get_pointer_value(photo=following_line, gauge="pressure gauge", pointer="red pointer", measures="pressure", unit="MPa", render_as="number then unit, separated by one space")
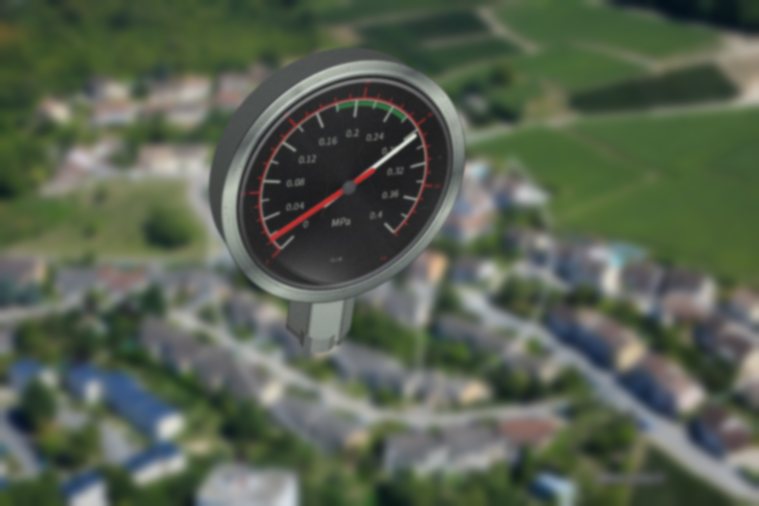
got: 0.02 MPa
